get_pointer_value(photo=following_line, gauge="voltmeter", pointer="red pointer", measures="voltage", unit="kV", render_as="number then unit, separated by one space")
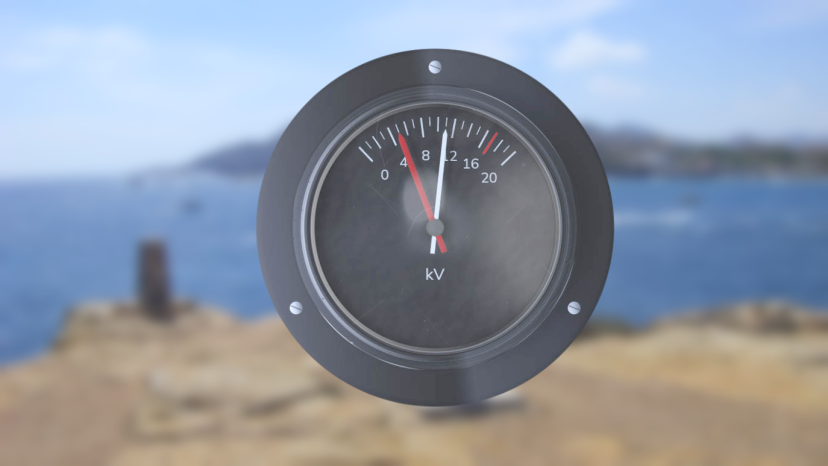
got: 5 kV
